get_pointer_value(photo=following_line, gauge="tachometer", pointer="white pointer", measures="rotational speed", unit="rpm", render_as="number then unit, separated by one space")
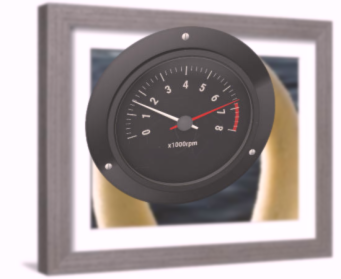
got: 1600 rpm
